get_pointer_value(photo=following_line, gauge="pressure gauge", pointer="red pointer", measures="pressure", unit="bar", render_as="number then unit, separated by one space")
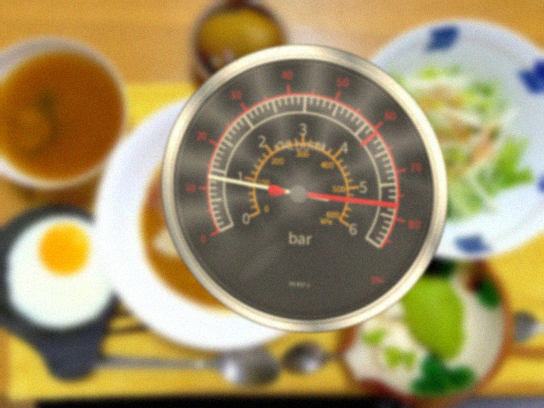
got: 5.3 bar
